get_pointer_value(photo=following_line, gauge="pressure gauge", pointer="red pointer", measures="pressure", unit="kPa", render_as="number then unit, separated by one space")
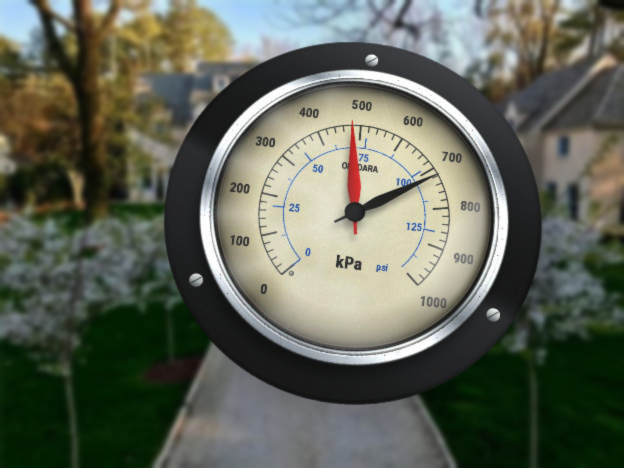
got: 480 kPa
